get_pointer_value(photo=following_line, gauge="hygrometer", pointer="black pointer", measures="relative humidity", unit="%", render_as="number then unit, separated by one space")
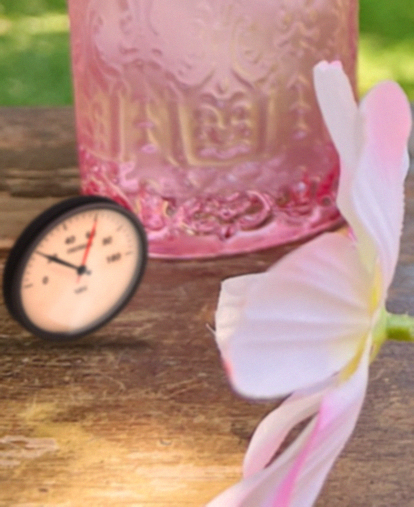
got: 20 %
